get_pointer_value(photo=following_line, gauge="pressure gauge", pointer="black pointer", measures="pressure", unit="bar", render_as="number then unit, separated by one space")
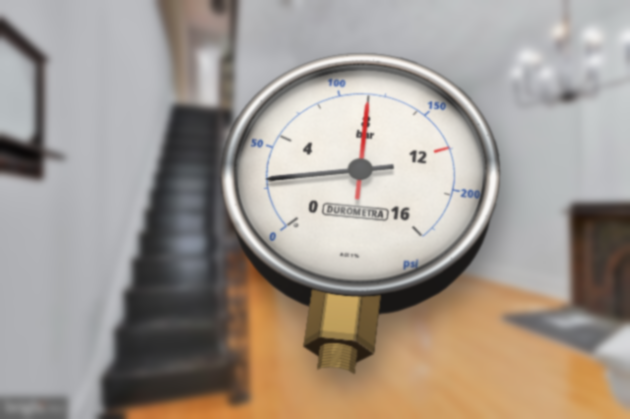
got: 2 bar
